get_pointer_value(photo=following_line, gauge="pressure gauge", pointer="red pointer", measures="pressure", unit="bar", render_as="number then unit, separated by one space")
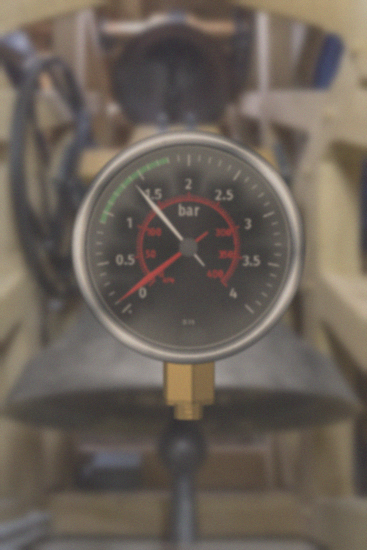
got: 0.1 bar
